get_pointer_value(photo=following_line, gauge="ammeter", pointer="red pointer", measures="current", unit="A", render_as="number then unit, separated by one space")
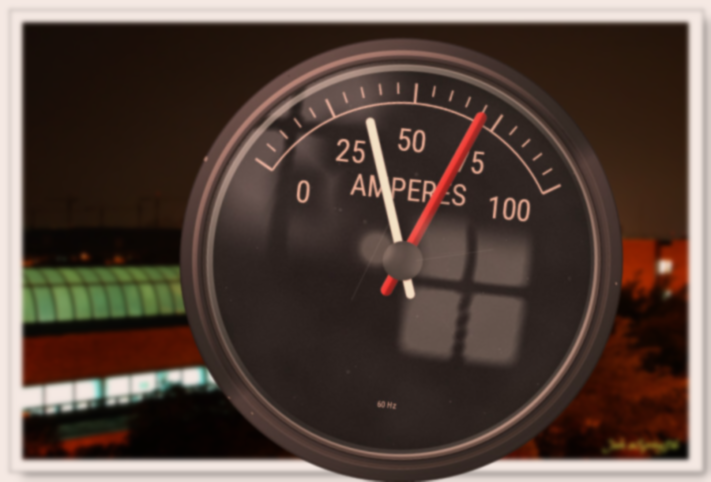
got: 70 A
